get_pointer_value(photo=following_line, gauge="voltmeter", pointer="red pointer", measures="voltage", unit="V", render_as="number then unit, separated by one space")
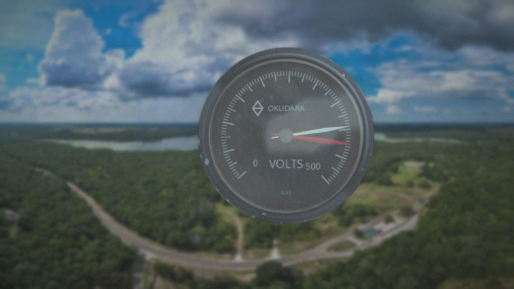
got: 425 V
